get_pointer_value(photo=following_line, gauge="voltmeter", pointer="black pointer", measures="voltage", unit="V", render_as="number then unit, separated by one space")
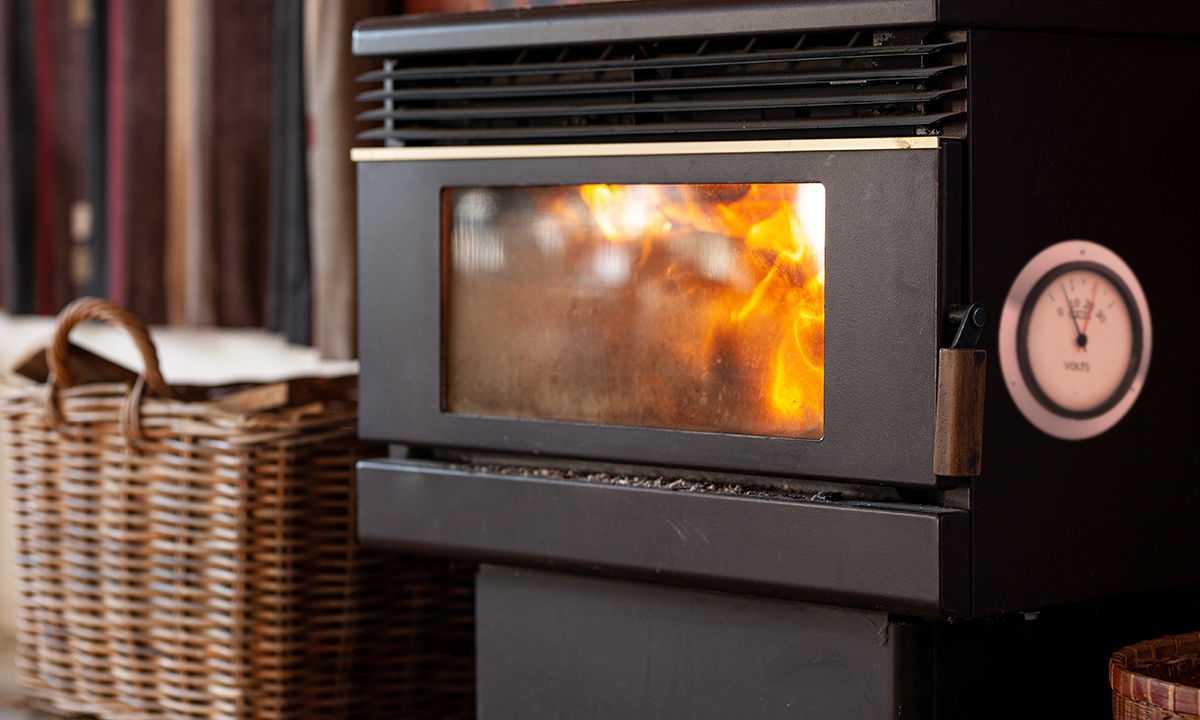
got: 5 V
